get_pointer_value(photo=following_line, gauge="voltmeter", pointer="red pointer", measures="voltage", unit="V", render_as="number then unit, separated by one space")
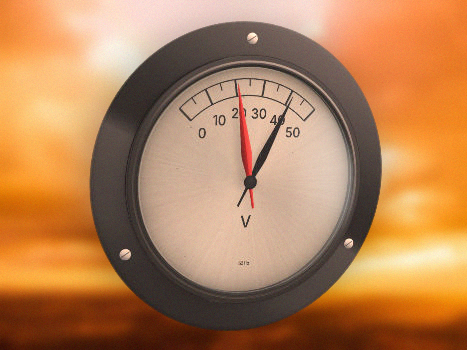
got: 20 V
